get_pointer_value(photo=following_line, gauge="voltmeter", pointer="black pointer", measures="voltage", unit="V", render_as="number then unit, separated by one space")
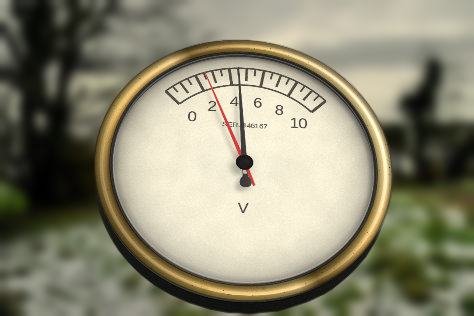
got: 4.5 V
